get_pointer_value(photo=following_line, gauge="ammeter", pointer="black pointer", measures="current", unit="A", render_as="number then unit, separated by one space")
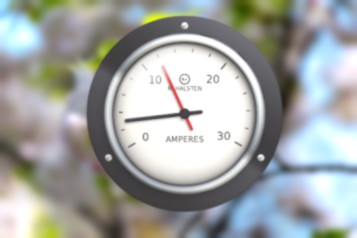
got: 3 A
